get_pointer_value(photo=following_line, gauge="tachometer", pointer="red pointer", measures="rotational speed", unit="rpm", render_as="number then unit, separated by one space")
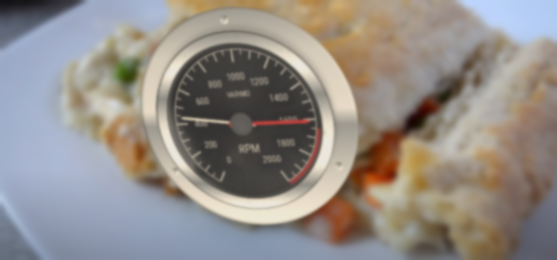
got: 1600 rpm
